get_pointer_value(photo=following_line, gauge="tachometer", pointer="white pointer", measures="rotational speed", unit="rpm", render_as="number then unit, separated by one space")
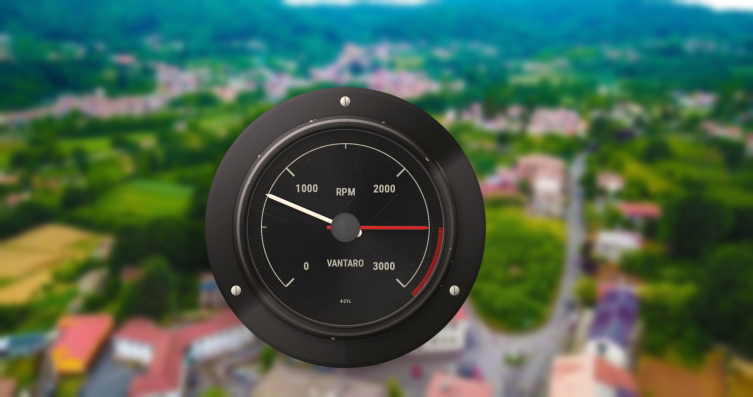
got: 750 rpm
